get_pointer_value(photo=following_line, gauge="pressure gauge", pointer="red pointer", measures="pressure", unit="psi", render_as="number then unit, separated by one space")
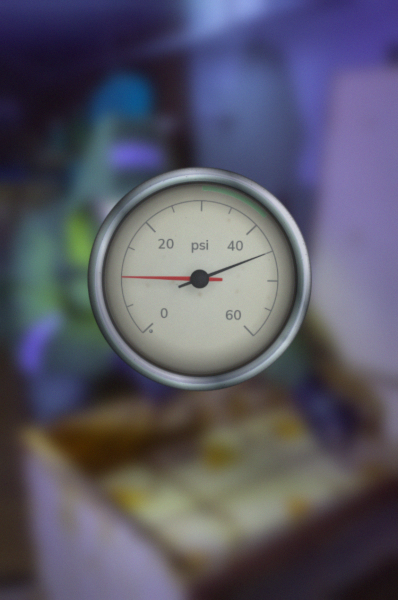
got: 10 psi
